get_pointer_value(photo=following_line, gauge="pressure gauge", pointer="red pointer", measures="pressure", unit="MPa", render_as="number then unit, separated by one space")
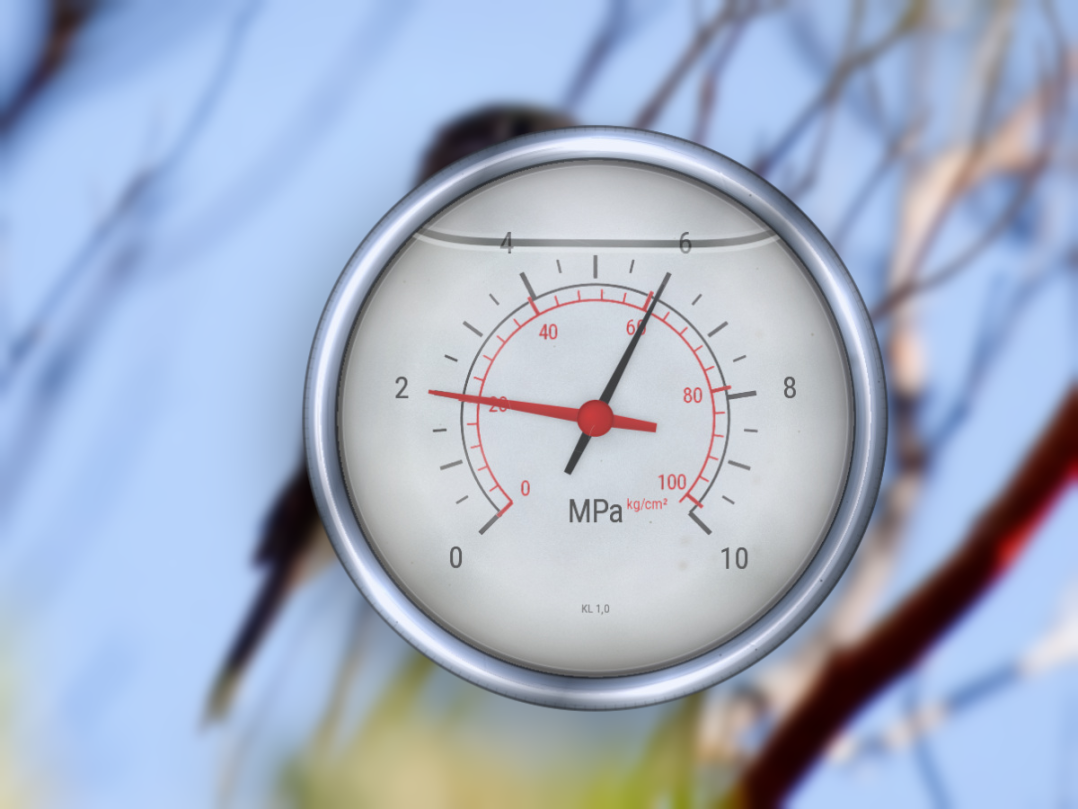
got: 2 MPa
